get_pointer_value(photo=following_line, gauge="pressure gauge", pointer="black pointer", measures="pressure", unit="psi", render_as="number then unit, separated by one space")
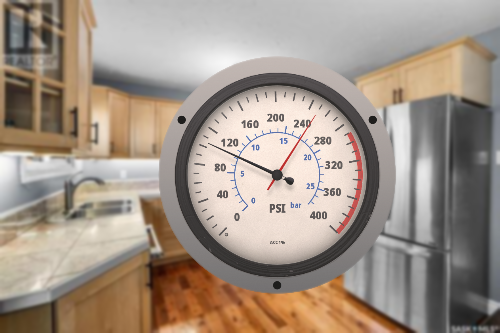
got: 105 psi
